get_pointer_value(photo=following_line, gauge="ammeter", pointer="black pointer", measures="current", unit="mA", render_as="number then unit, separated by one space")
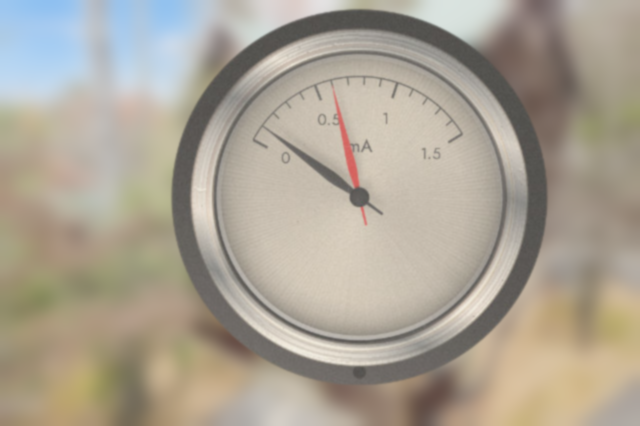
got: 0.1 mA
